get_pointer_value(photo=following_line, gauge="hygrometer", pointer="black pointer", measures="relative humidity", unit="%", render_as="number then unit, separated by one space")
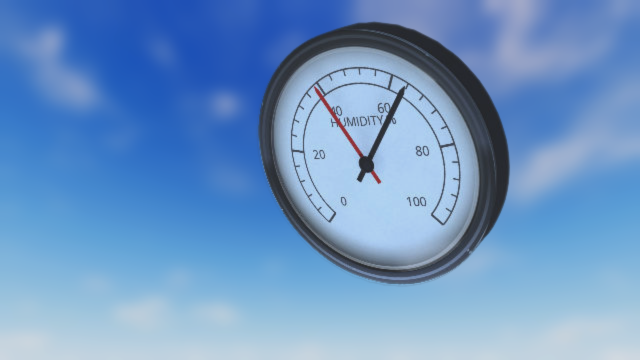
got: 64 %
